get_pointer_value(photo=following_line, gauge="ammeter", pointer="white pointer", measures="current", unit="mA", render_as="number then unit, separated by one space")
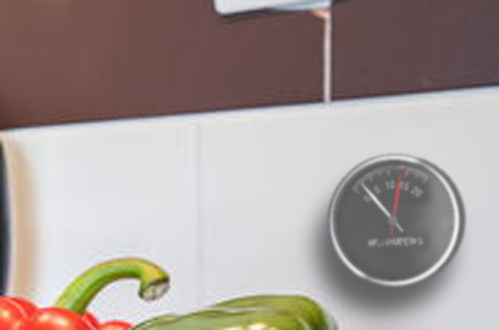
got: 2.5 mA
